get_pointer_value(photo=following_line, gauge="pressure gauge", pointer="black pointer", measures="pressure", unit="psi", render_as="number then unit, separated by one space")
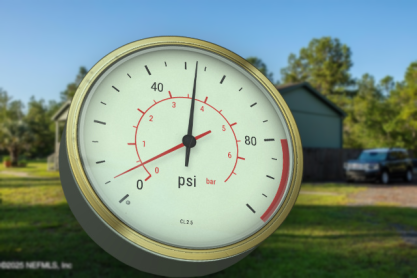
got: 52.5 psi
